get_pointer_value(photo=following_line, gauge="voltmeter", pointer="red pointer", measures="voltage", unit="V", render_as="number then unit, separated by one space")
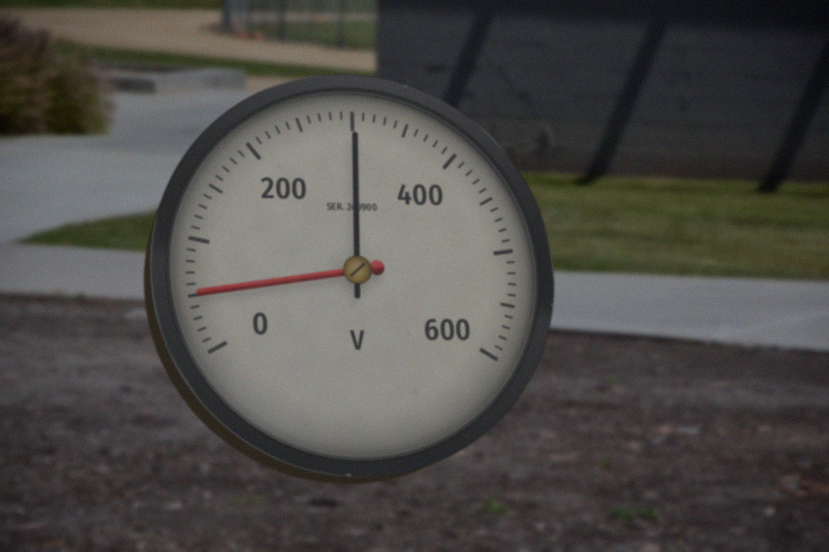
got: 50 V
